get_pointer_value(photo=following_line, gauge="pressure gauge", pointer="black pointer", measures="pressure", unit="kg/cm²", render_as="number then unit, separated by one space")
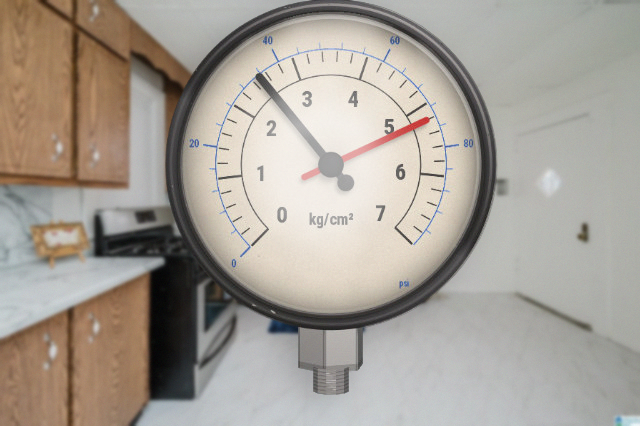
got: 2.5 kg/cm²
